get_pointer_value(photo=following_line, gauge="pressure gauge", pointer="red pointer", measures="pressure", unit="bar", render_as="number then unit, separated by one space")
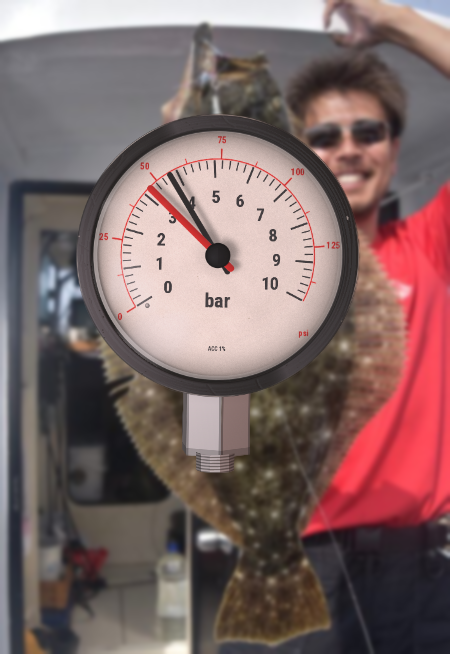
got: 3.2 bar
